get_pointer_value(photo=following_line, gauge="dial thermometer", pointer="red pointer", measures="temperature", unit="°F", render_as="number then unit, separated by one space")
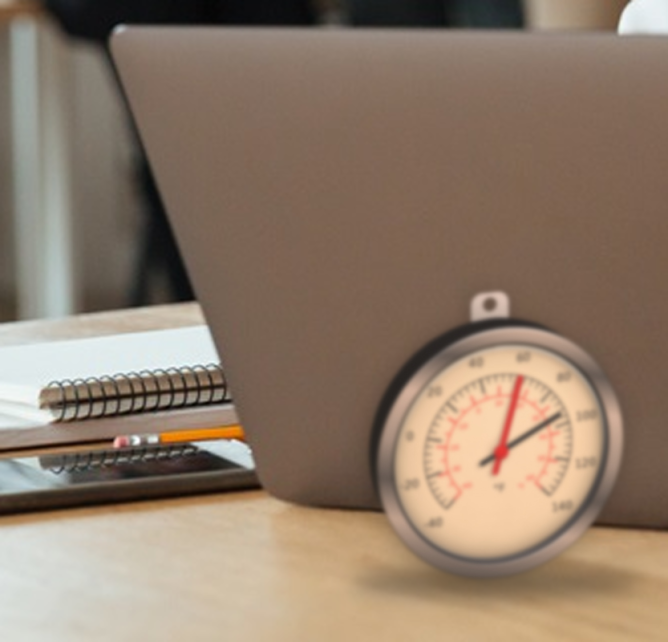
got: 60 °F
